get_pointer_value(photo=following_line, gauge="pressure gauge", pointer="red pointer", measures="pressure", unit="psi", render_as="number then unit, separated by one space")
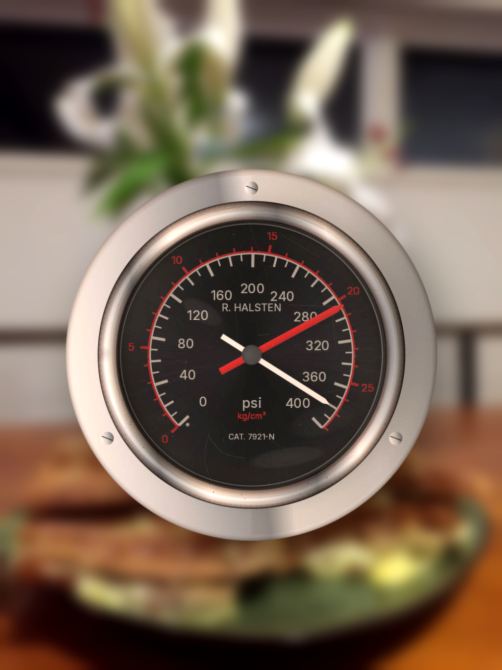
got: 290 psi
